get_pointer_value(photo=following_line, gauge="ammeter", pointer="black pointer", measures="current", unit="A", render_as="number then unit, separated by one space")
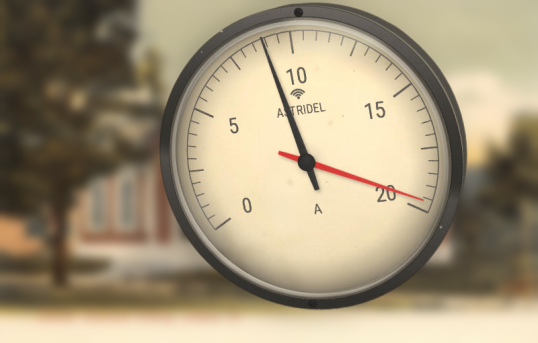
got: 9 A
